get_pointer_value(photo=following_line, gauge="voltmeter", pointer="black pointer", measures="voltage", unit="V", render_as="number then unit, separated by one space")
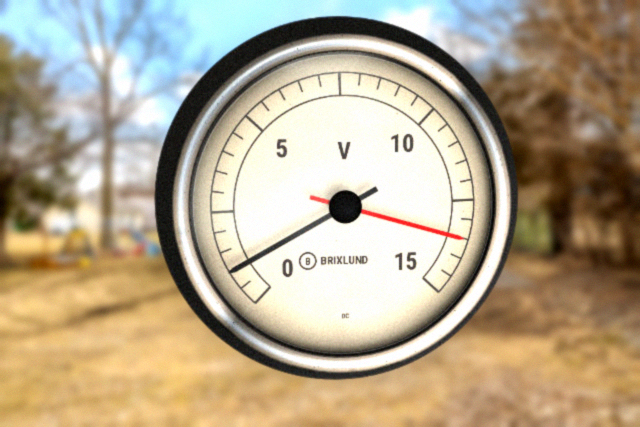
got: 1 V
